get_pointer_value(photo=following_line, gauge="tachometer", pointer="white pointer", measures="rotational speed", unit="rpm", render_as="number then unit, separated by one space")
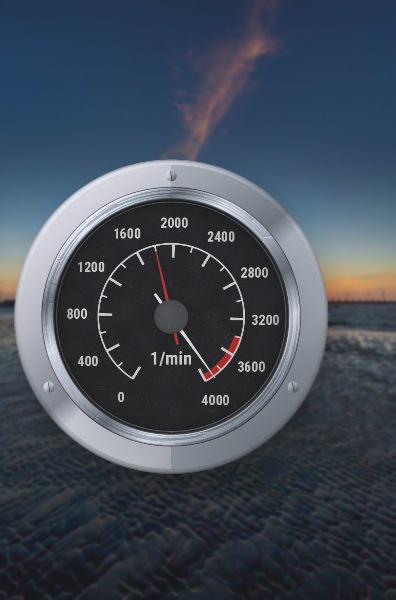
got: 3900 rpm
